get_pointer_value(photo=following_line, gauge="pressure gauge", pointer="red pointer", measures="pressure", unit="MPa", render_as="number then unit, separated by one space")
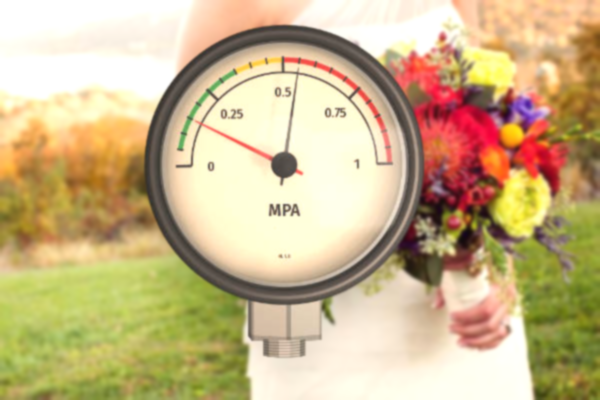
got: 0.15 MPa
